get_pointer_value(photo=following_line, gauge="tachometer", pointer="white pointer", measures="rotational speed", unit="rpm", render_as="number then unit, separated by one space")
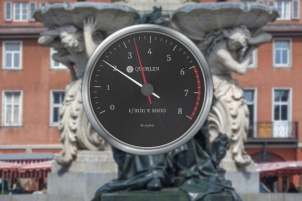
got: 2000 rpm
